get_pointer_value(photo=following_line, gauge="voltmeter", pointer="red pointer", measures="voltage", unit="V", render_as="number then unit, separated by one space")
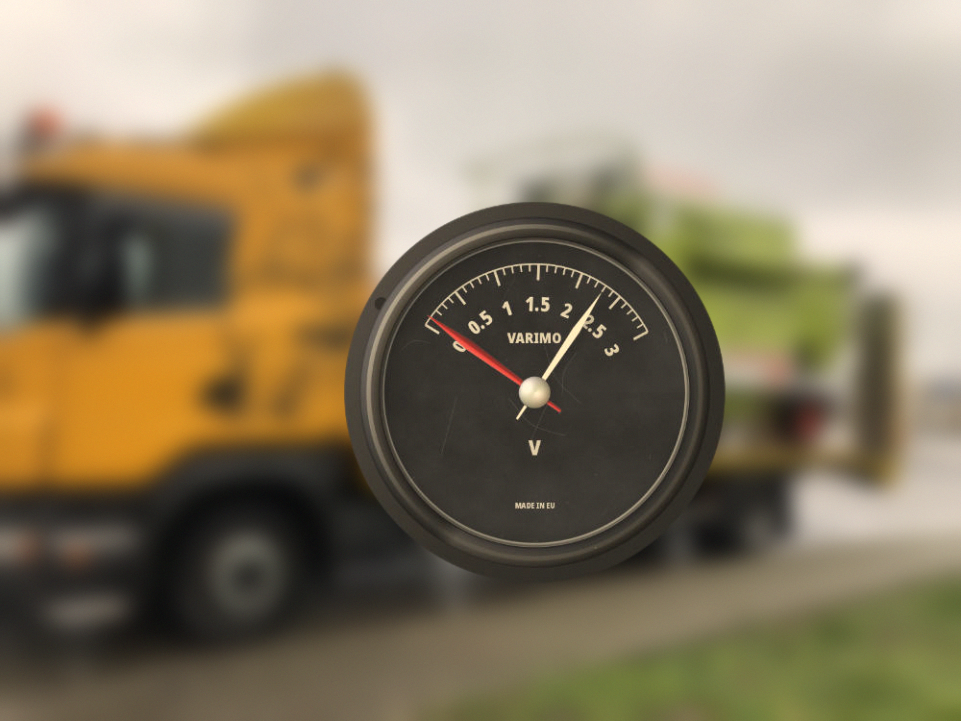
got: 0.1 V
